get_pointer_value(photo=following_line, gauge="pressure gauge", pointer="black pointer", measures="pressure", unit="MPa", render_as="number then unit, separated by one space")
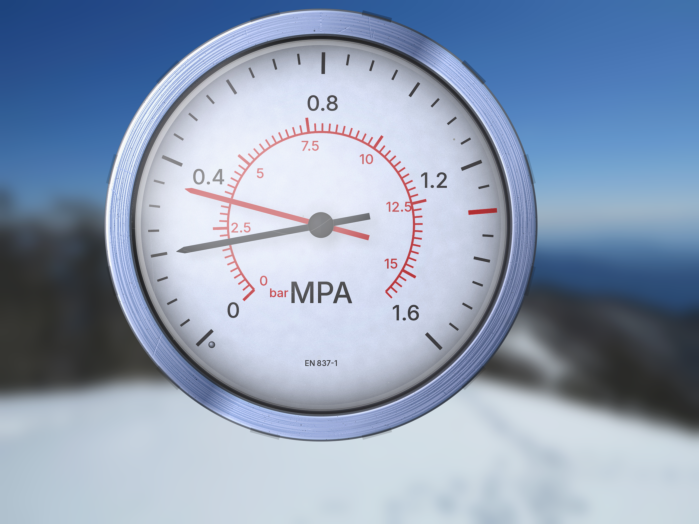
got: 0.2 MPa
